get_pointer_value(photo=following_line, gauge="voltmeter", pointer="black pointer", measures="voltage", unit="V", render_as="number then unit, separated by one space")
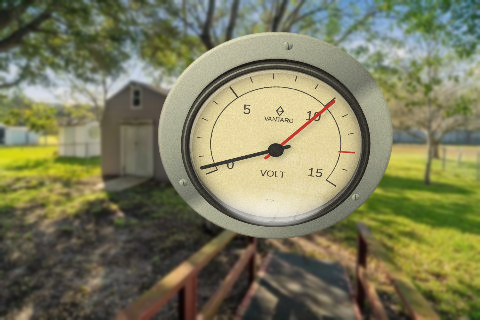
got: 0.5 V
